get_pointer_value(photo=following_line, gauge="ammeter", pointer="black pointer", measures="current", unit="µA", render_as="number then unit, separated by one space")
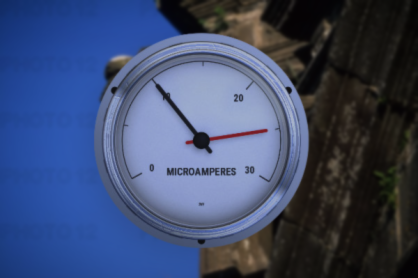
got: 10 µA
